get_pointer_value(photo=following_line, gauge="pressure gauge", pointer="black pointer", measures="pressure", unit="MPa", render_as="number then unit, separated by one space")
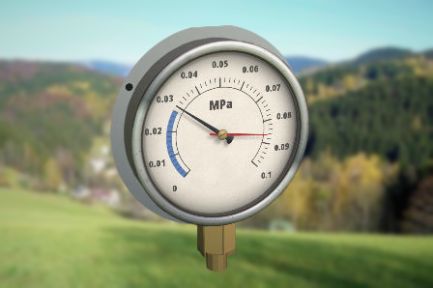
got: 0.03 MPa
